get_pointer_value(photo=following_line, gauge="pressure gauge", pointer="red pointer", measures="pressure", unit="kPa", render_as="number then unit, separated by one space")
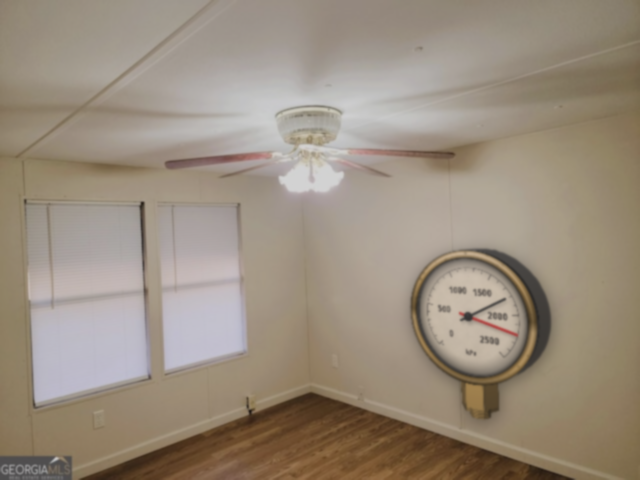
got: 2200 kPa
